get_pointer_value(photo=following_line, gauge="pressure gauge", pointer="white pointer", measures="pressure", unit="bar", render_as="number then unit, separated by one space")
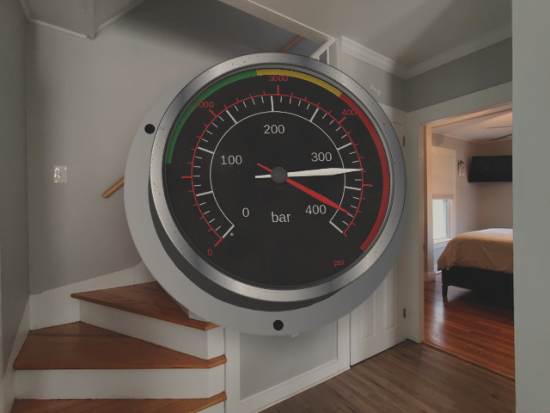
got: 330 bar
